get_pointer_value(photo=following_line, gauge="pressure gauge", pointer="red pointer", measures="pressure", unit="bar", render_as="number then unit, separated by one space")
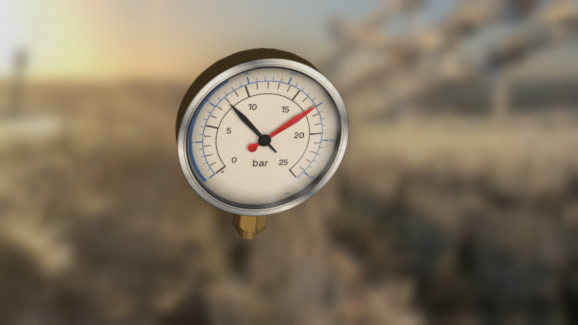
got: 17 bar
